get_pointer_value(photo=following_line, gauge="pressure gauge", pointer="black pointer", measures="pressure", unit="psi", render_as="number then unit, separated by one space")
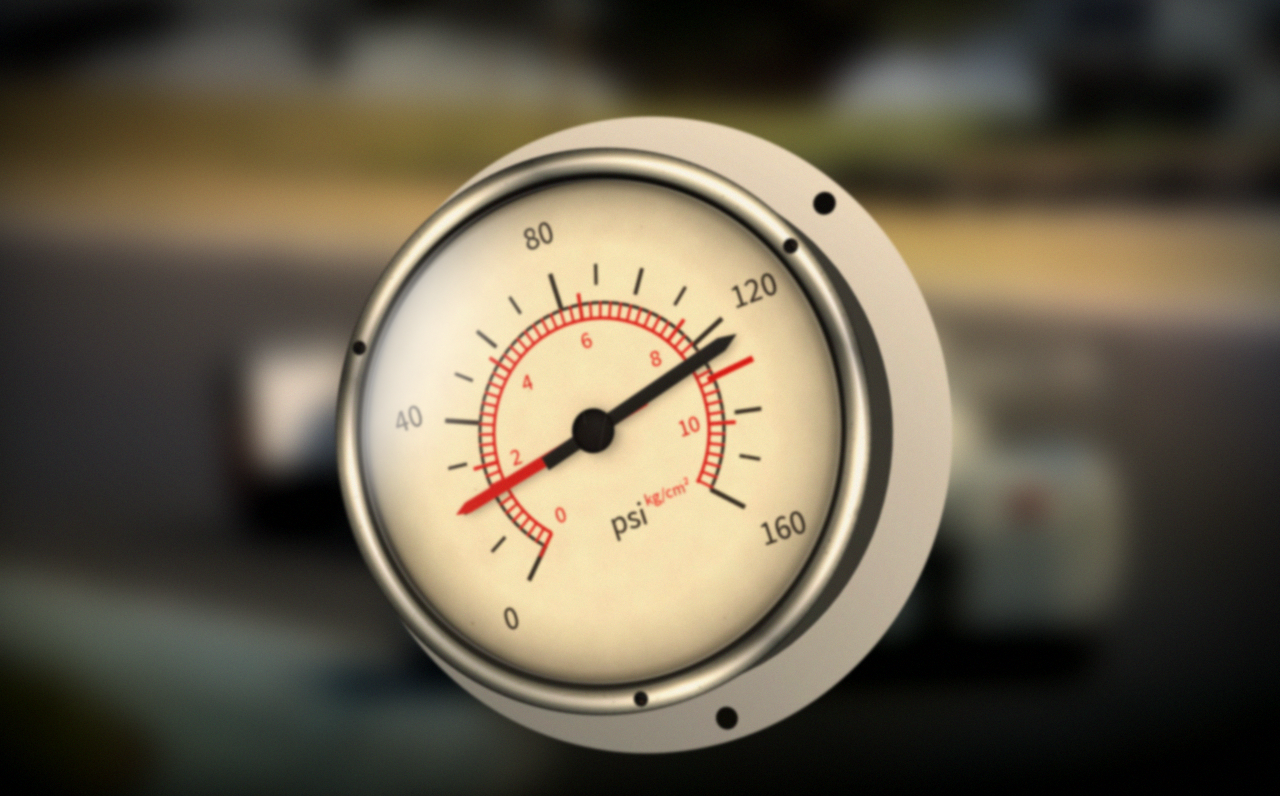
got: 125 psi
